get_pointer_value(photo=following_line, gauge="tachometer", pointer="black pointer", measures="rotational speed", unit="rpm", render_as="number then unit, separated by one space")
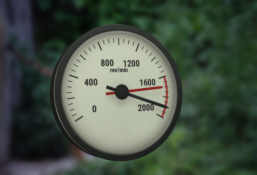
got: 1900 rpm
